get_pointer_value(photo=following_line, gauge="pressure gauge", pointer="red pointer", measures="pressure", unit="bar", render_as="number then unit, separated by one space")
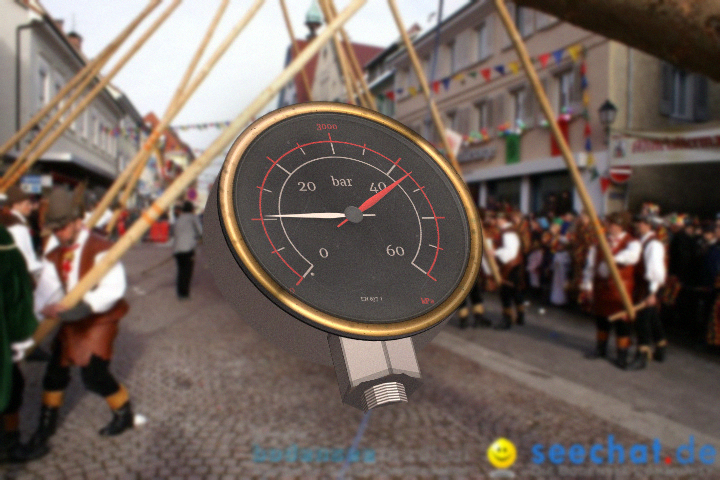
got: 42.5 bar
